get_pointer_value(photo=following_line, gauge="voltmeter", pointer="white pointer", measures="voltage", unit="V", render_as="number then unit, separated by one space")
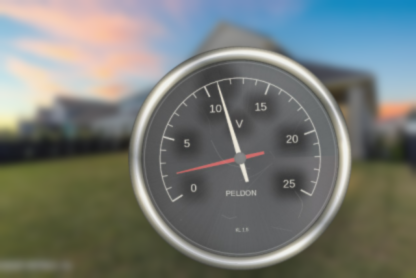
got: 11 V
